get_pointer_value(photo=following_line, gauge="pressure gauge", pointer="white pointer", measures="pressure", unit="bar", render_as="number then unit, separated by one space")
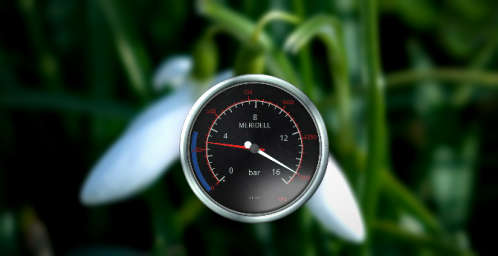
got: 15 bar
